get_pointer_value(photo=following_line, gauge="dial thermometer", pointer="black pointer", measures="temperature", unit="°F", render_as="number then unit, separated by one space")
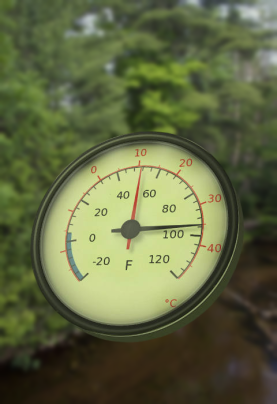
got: 96 °F
